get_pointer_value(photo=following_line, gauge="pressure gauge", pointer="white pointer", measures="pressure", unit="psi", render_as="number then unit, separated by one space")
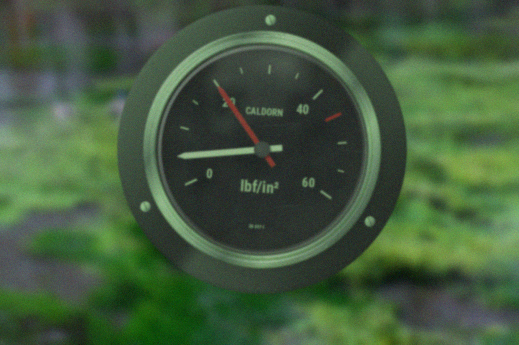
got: 5 psi
